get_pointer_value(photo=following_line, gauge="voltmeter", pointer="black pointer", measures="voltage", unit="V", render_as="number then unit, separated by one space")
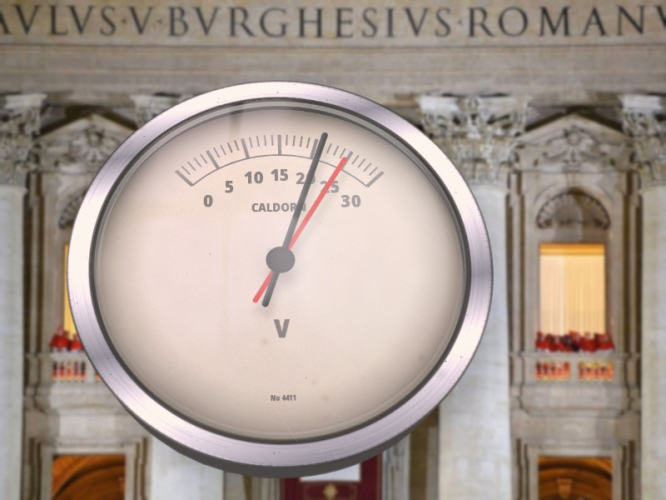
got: 21 V
